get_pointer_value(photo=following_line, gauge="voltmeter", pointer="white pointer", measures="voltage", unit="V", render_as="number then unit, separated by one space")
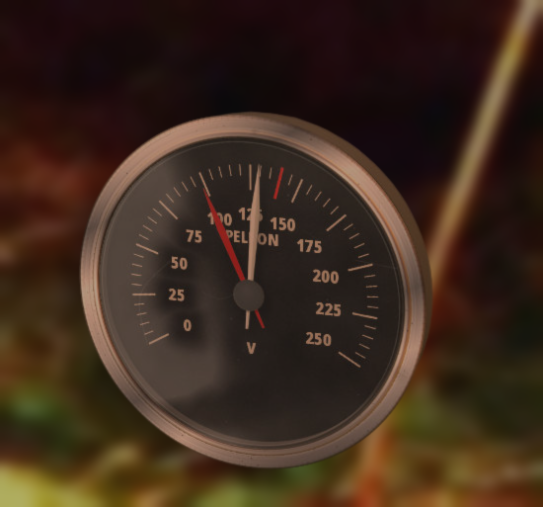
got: 130 V
